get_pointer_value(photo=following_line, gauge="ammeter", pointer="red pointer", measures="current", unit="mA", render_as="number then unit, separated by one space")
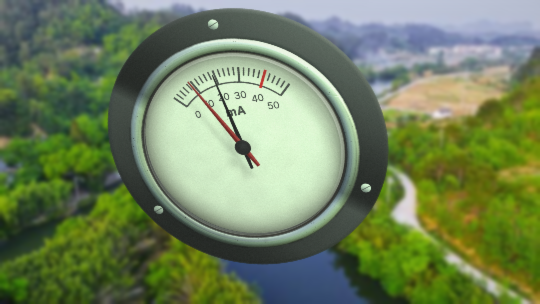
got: 10 mA
